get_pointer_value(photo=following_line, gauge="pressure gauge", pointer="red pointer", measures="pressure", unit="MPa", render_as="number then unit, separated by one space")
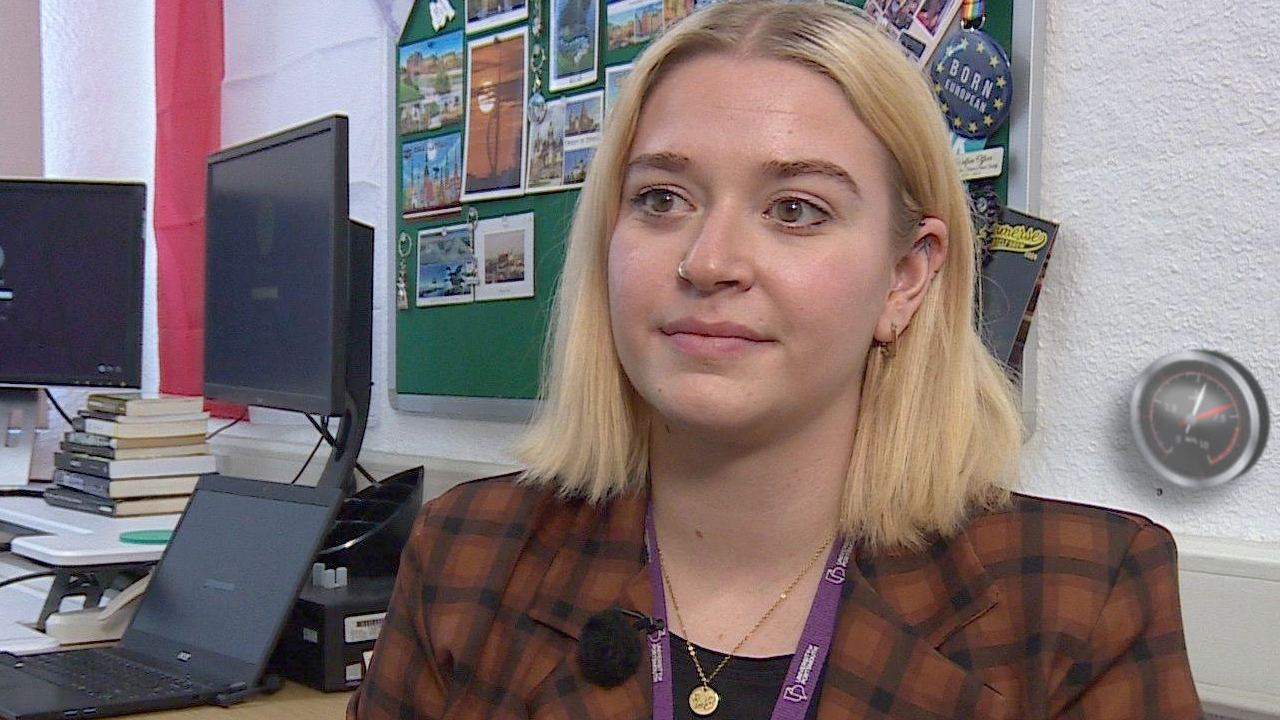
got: 7 MPa
